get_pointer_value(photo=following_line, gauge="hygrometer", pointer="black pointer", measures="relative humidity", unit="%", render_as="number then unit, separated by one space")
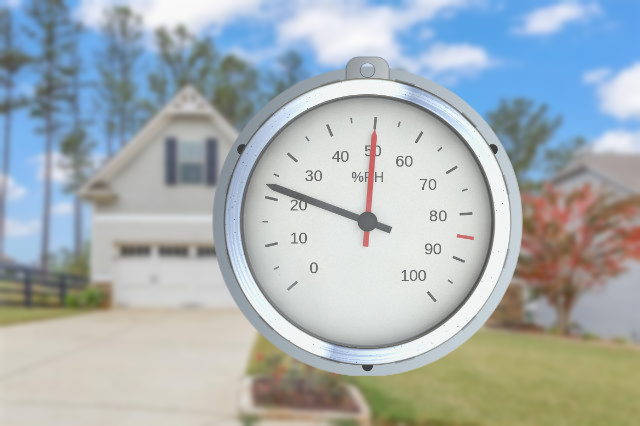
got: 22.5 %
